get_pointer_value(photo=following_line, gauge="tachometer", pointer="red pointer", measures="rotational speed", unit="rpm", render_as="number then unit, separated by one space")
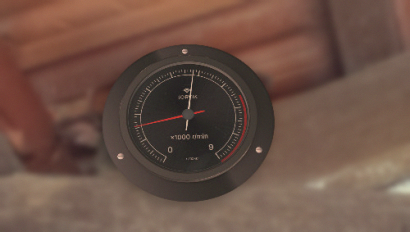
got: 1500 rpm
